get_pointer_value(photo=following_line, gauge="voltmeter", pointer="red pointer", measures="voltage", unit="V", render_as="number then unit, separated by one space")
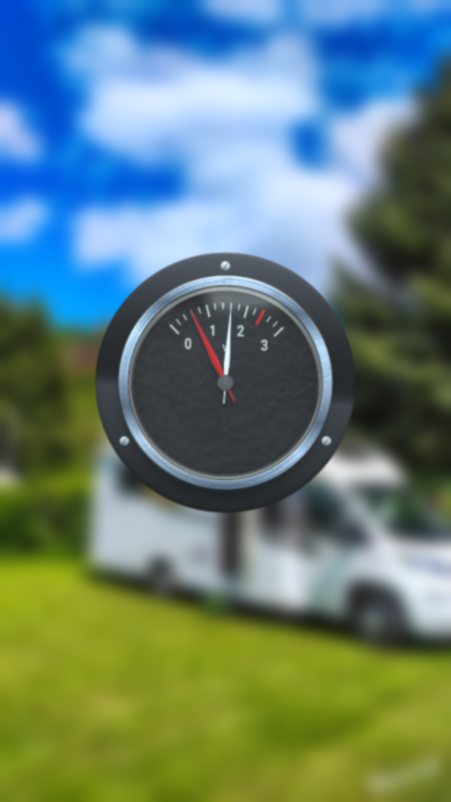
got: 0.6 V
